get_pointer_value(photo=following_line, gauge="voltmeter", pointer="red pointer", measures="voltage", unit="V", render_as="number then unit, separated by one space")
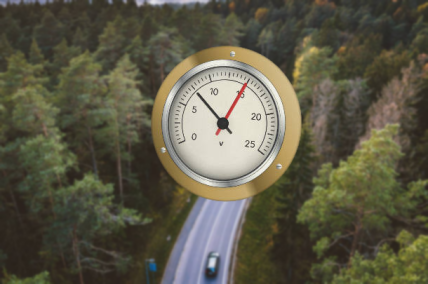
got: 15 V
